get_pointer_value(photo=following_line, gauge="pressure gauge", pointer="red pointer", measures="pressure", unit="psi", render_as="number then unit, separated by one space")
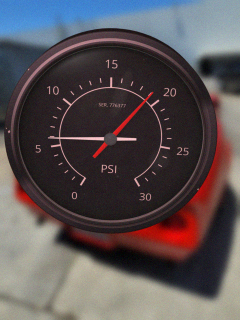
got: 19 psi
